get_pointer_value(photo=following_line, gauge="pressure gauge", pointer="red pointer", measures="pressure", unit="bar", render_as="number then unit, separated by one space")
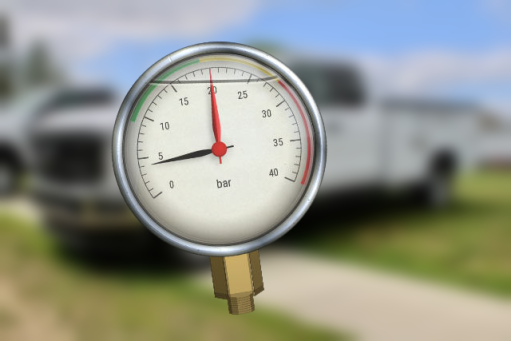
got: 20 bar
